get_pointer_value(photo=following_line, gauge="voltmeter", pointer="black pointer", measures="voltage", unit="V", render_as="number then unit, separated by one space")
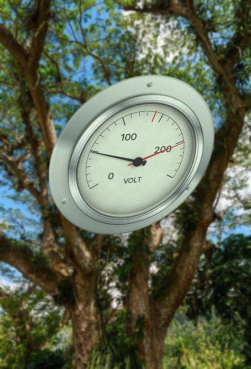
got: 50 V
